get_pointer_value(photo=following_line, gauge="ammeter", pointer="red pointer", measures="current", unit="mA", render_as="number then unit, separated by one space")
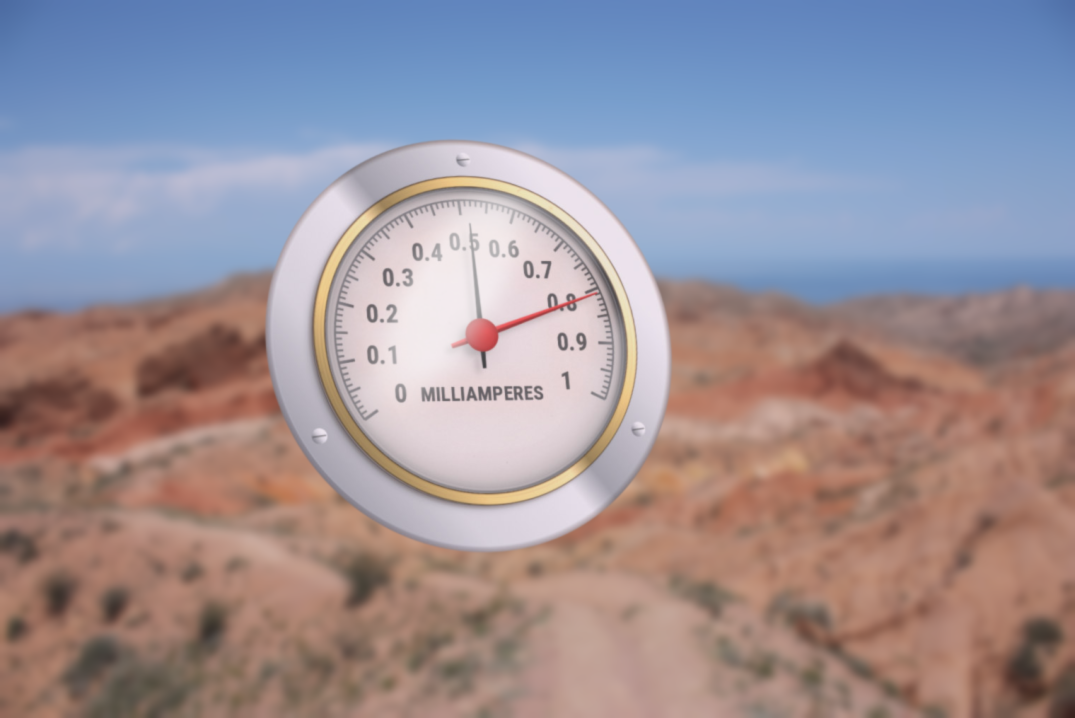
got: 0.81 mA
